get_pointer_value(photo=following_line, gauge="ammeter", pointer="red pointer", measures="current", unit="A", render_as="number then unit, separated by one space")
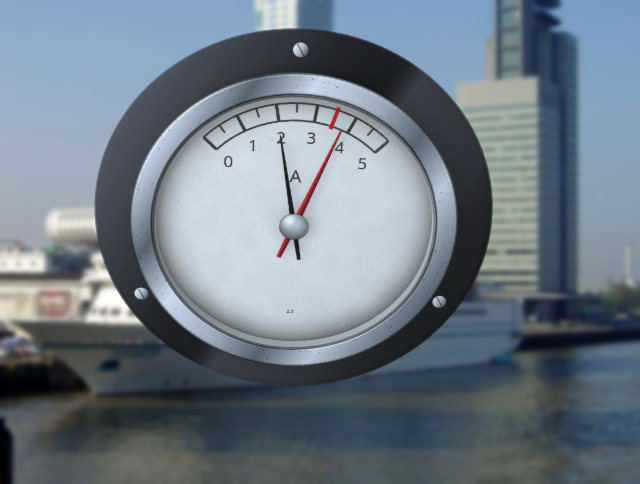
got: 3.75 A
